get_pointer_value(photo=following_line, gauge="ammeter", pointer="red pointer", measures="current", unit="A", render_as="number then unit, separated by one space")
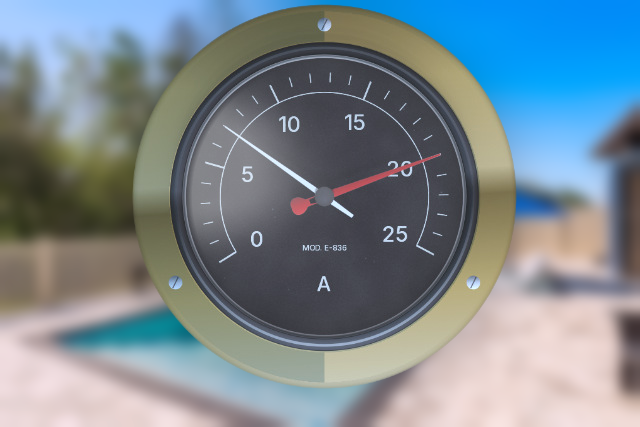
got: 20 A
